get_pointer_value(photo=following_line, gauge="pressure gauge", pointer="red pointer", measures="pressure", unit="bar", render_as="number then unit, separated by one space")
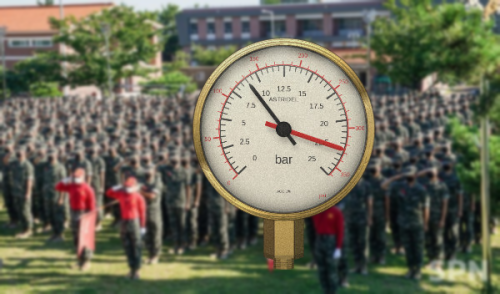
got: 22.5 bar
